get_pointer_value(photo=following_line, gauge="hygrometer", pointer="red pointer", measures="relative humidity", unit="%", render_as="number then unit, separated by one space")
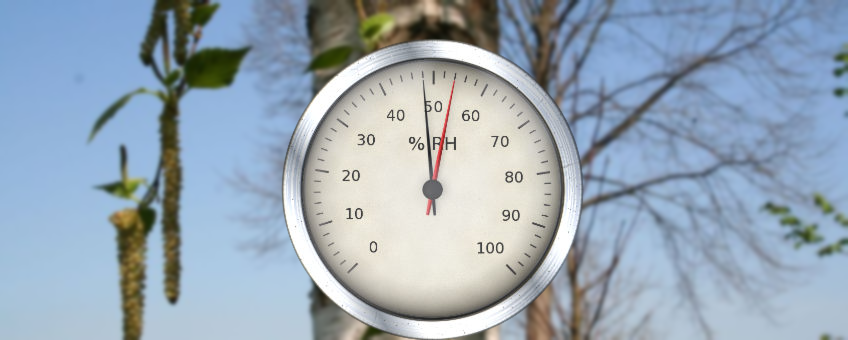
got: 54 %
